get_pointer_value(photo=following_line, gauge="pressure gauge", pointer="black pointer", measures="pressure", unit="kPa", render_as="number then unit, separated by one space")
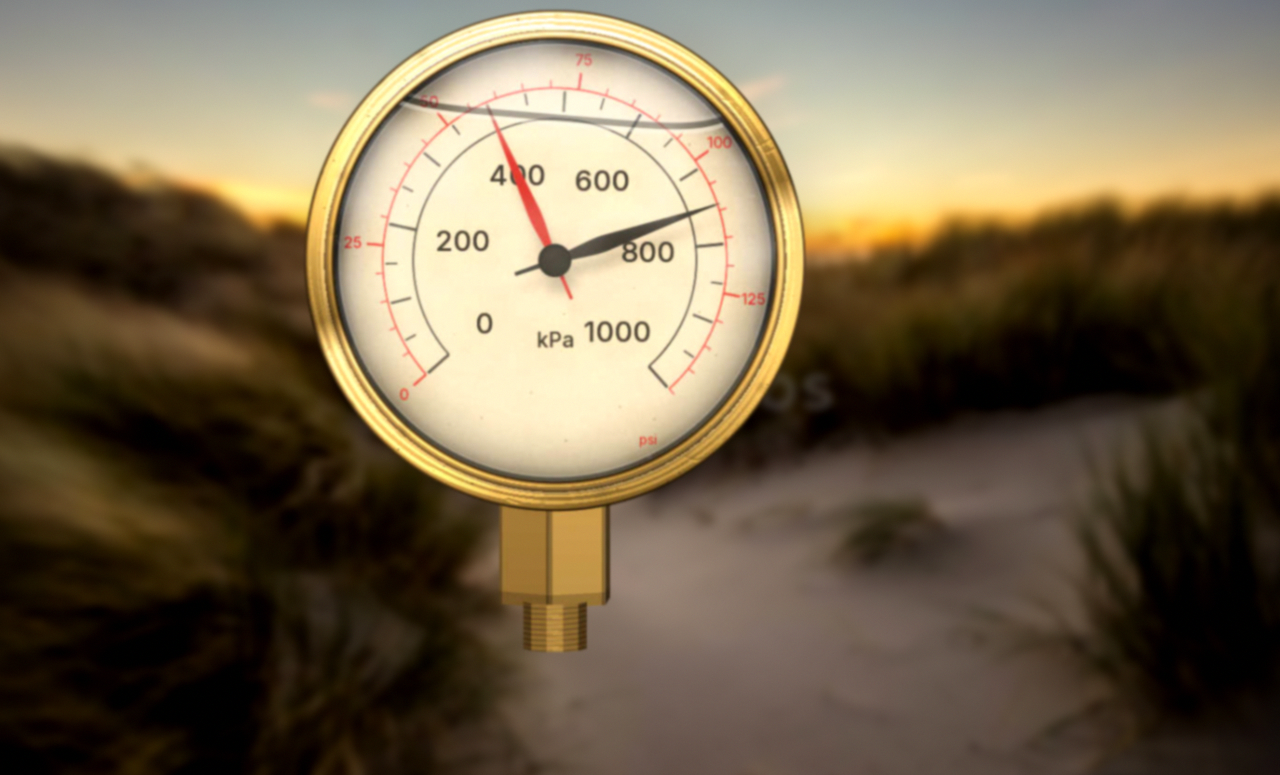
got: 750 kPa
